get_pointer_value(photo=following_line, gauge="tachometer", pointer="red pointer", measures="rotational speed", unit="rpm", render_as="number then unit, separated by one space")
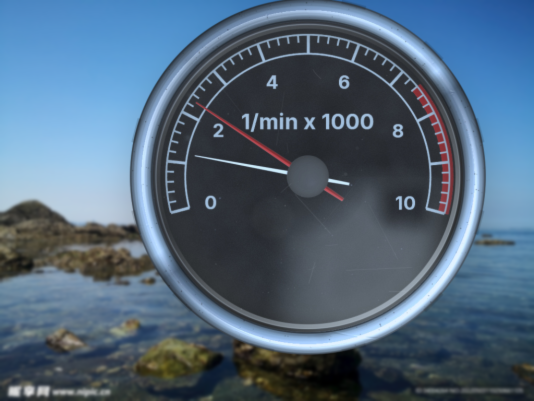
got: 2300 rpm
